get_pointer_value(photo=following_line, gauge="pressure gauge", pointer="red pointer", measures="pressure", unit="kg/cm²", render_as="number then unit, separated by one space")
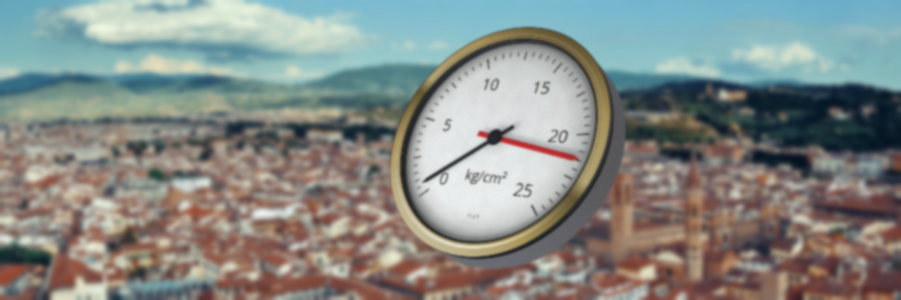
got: 21.5 kg/cm²
